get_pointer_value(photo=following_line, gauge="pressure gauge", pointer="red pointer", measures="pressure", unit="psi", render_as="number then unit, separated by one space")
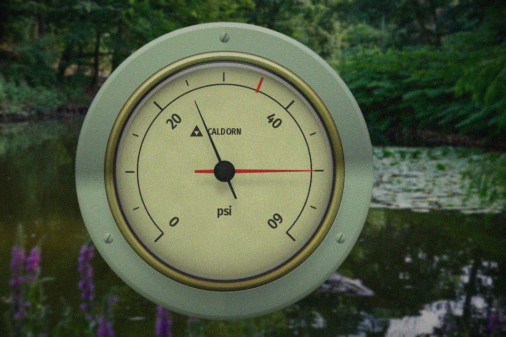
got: 50 psi
